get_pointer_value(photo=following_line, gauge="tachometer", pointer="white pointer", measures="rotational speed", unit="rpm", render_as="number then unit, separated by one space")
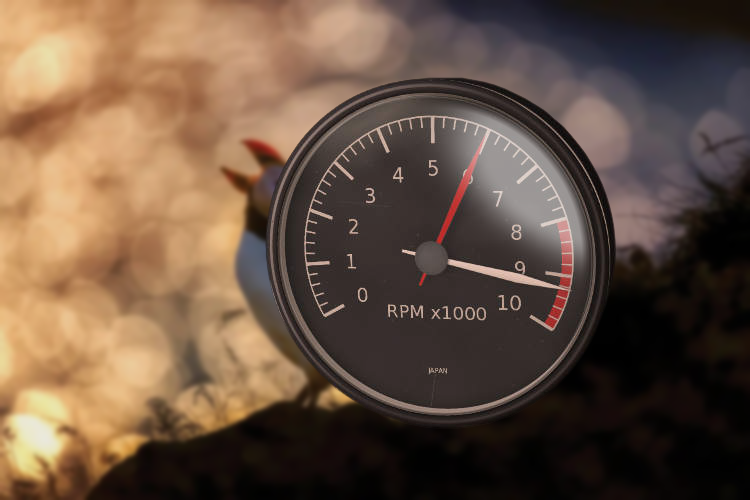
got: 9200 rpm
